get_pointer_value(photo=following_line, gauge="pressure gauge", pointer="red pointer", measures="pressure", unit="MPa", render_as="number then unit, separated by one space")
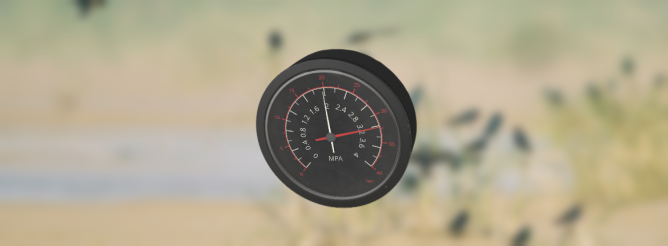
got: 3.2 MPa
